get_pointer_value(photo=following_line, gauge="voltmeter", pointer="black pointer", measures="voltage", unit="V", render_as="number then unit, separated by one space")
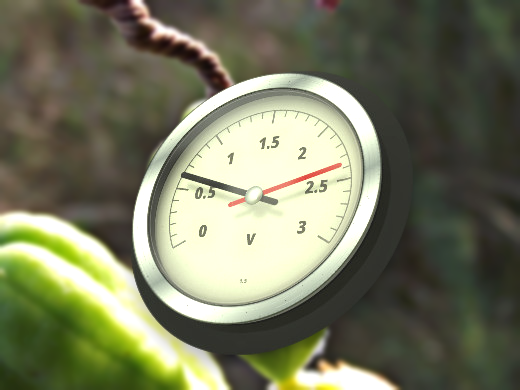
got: 0.6 V
